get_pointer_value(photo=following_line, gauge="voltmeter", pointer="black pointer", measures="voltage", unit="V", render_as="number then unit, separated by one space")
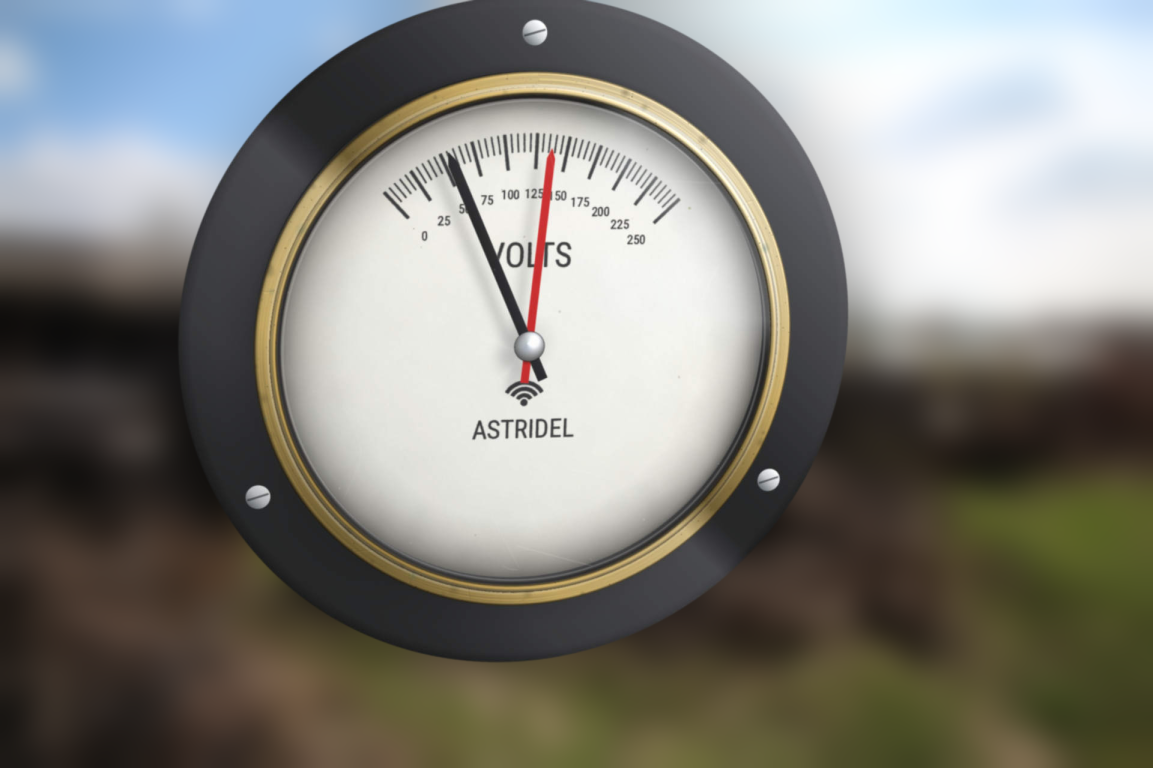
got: 55 V
